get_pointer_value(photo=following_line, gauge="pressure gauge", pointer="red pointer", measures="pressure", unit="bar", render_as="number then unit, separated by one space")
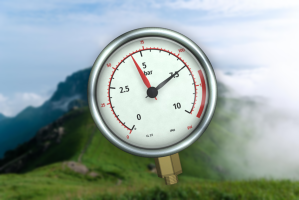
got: 4.5 bar
